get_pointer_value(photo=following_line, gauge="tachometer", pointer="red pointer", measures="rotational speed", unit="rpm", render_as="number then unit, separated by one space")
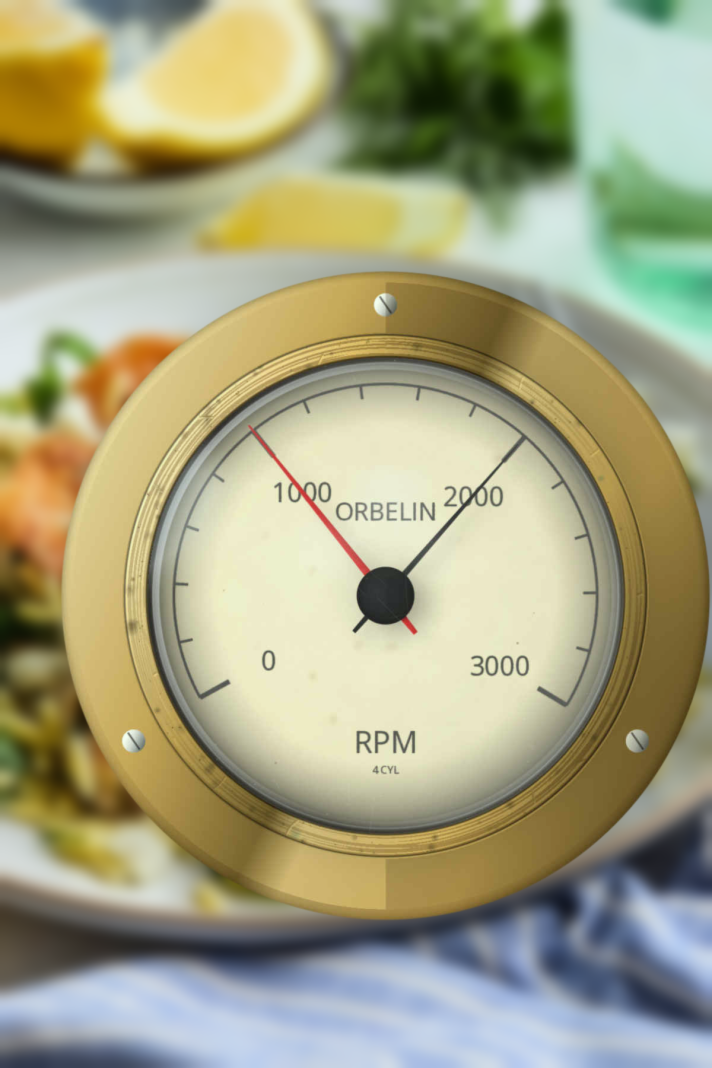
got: 1000 rpm
